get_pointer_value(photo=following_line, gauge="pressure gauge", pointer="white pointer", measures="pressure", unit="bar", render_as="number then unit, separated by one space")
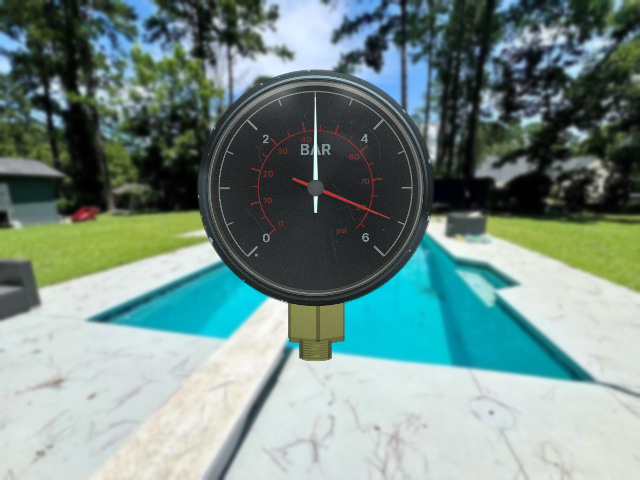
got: 3 bar
